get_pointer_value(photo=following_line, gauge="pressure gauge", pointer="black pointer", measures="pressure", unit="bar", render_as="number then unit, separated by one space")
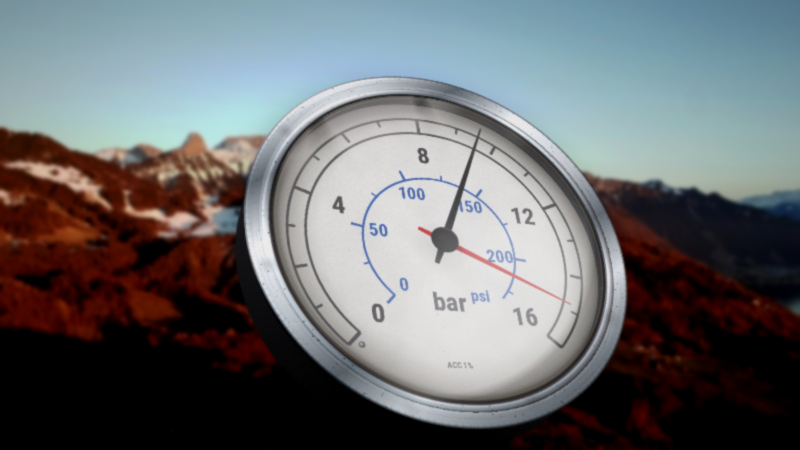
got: 9.5 bar
